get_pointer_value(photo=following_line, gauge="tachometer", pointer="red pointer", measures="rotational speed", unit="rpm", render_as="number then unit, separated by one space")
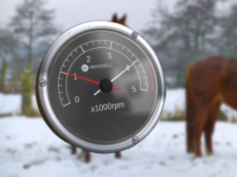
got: 1000 rpm
